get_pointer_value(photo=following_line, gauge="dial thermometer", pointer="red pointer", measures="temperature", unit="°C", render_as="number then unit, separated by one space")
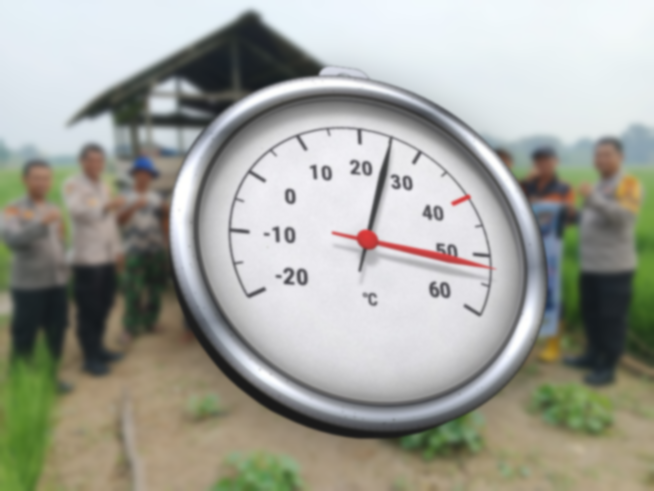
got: 52.5 °C
